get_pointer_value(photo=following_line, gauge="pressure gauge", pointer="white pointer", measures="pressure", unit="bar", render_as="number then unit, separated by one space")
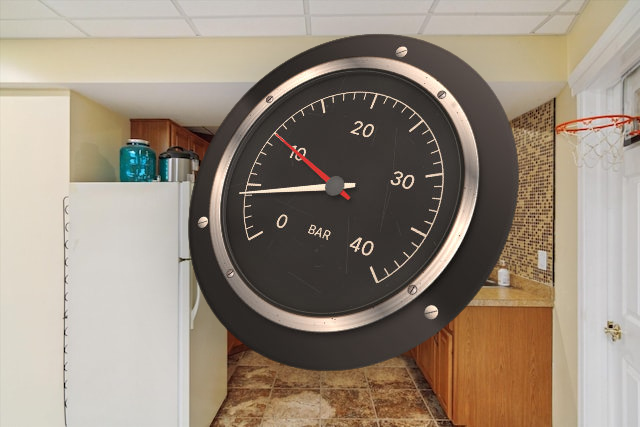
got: 4 bar
